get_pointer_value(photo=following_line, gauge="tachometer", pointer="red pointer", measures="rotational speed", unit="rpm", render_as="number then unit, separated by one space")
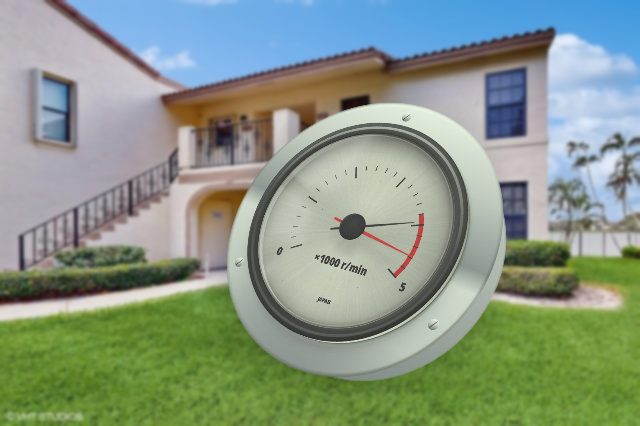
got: 4600 rpm
